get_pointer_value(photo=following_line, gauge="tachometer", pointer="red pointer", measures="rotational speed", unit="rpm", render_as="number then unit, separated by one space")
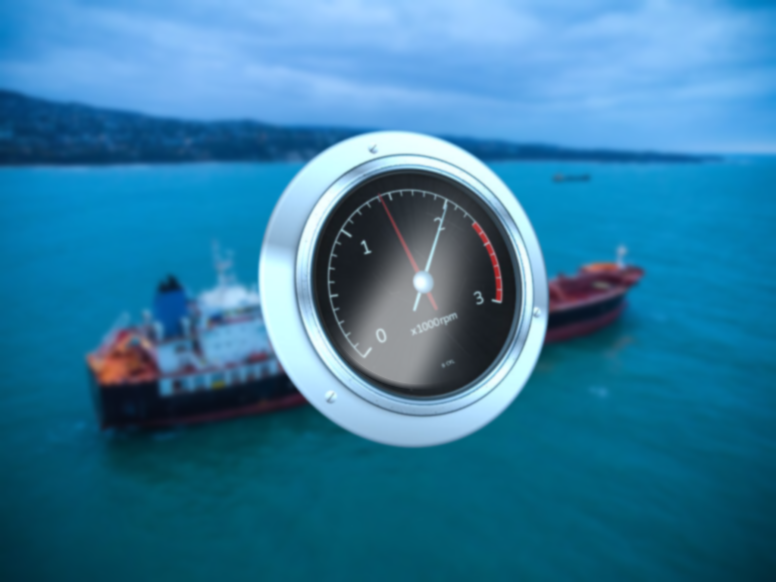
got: 1400 rpm
